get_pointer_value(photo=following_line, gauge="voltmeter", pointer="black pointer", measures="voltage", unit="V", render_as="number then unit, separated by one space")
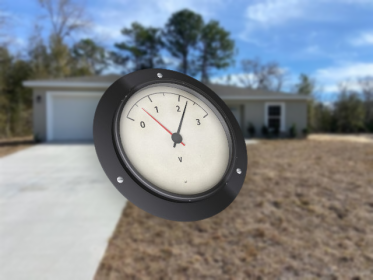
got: 2.25 V
